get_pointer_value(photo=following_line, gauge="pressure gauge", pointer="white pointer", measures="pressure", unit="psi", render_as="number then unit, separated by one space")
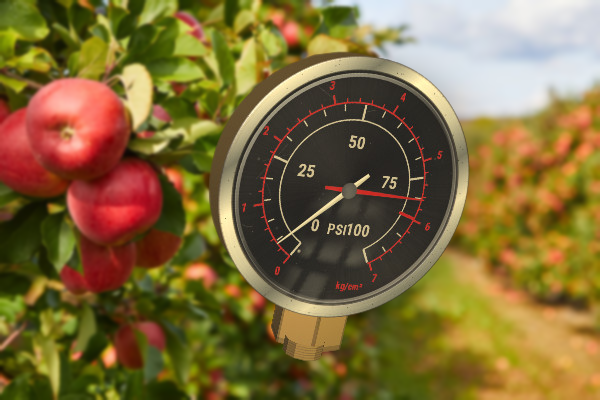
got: 5 psi
